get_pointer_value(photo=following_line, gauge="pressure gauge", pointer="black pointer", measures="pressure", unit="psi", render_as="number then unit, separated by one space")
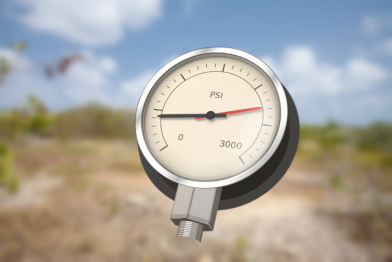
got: 400 psi
